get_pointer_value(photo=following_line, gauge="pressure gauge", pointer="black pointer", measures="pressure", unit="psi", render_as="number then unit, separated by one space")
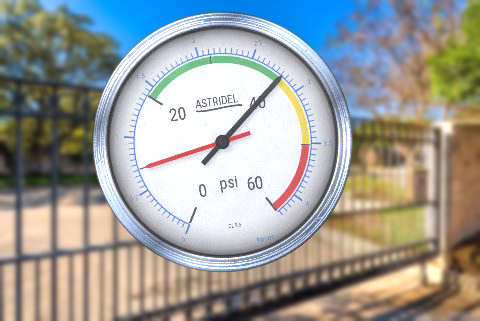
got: 40 psi
